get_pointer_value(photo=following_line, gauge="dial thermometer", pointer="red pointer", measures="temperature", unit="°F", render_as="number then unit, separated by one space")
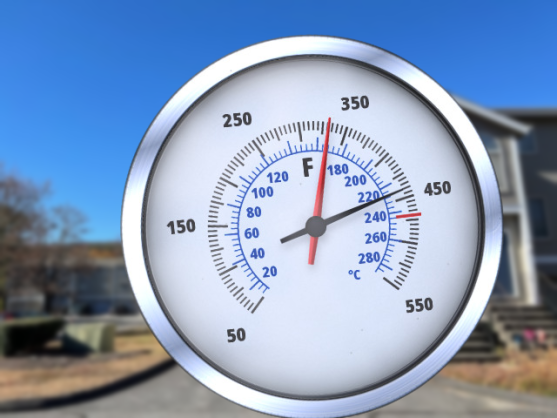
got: 330 °F
